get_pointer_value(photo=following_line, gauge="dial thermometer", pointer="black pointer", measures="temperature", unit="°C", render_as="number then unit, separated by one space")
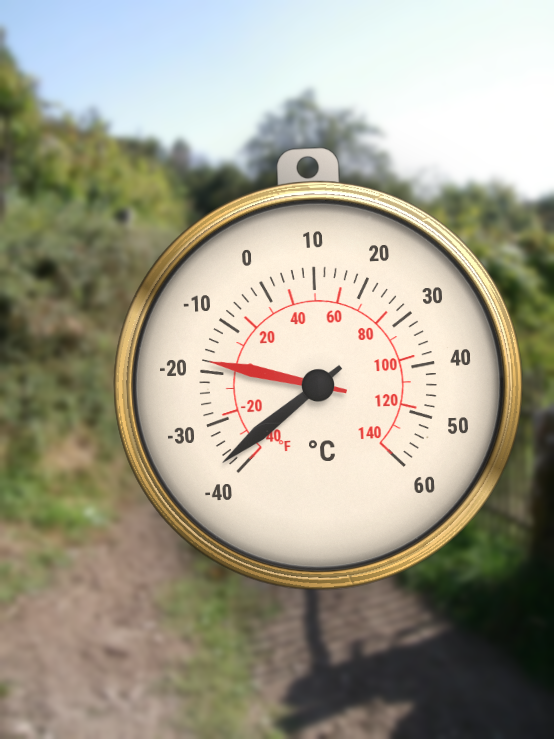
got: -37 °C
